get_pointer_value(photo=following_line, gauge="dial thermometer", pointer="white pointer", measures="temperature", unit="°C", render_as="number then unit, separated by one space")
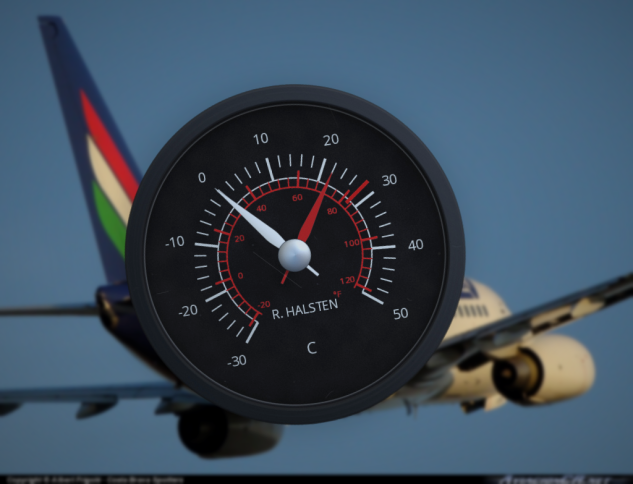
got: 0 °C
